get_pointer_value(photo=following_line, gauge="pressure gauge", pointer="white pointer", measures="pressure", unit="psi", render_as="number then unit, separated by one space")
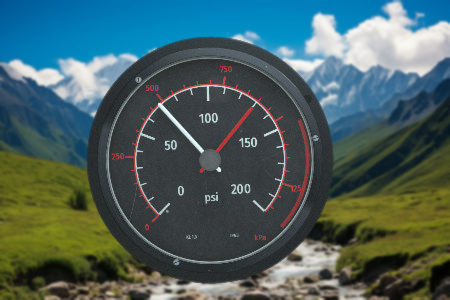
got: 70 psi
